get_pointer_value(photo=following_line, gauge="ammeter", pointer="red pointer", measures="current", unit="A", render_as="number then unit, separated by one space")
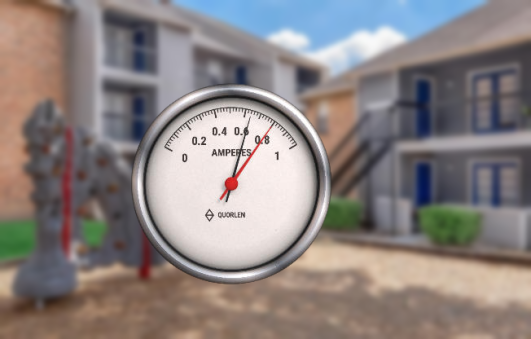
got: 0.8 A
